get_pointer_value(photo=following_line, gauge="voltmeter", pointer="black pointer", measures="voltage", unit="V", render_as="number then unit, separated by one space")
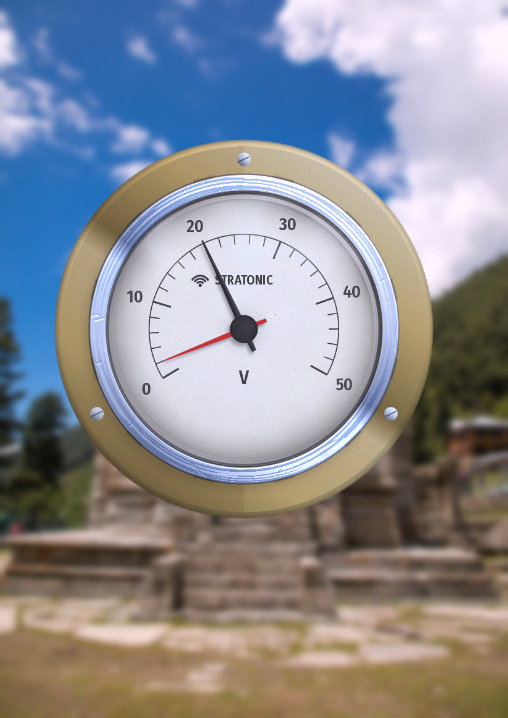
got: 20 V
